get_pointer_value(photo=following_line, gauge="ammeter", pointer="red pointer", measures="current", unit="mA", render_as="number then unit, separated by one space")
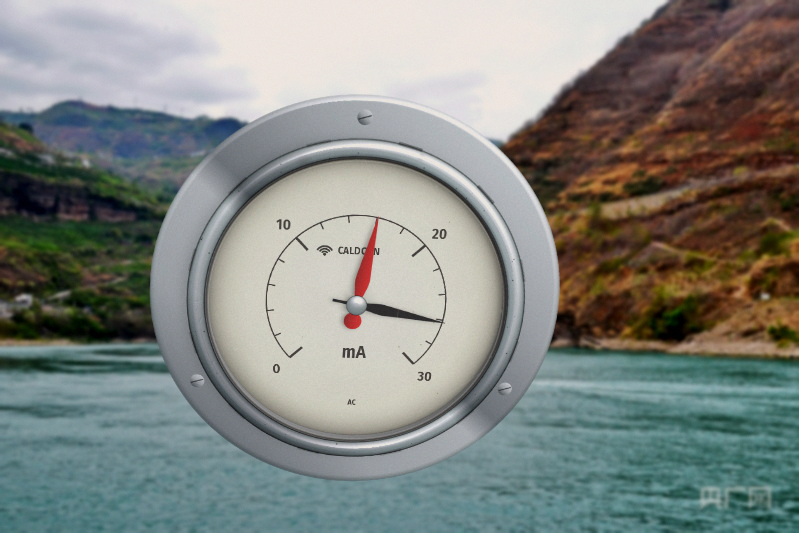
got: 16 mA
